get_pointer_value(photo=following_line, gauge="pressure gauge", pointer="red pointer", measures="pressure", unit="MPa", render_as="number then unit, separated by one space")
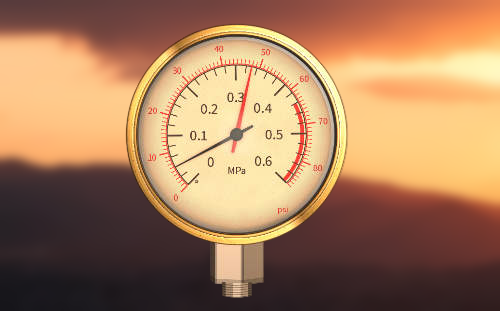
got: 0.33 MPa
